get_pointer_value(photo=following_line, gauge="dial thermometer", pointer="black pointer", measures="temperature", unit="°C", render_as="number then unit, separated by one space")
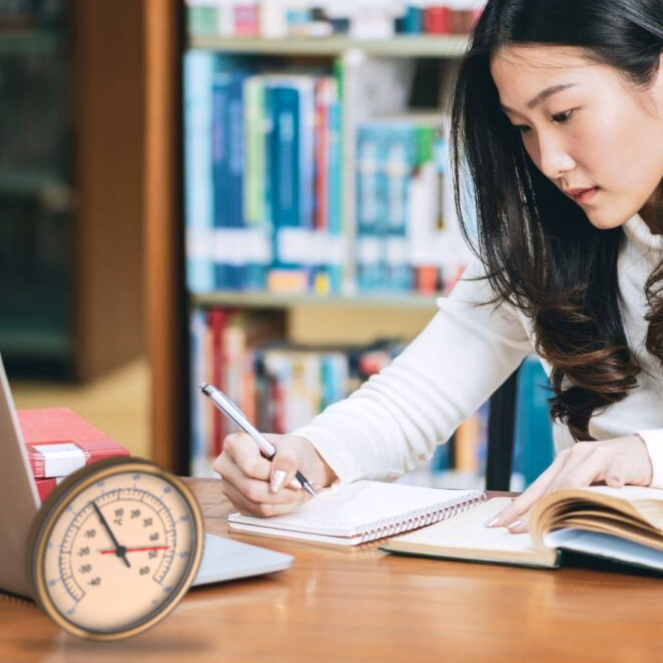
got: 0 °C
